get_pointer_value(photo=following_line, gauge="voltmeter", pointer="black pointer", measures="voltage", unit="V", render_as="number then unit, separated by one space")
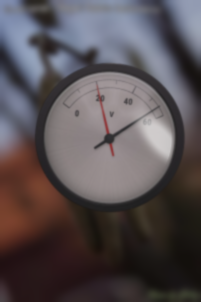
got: 55 V
